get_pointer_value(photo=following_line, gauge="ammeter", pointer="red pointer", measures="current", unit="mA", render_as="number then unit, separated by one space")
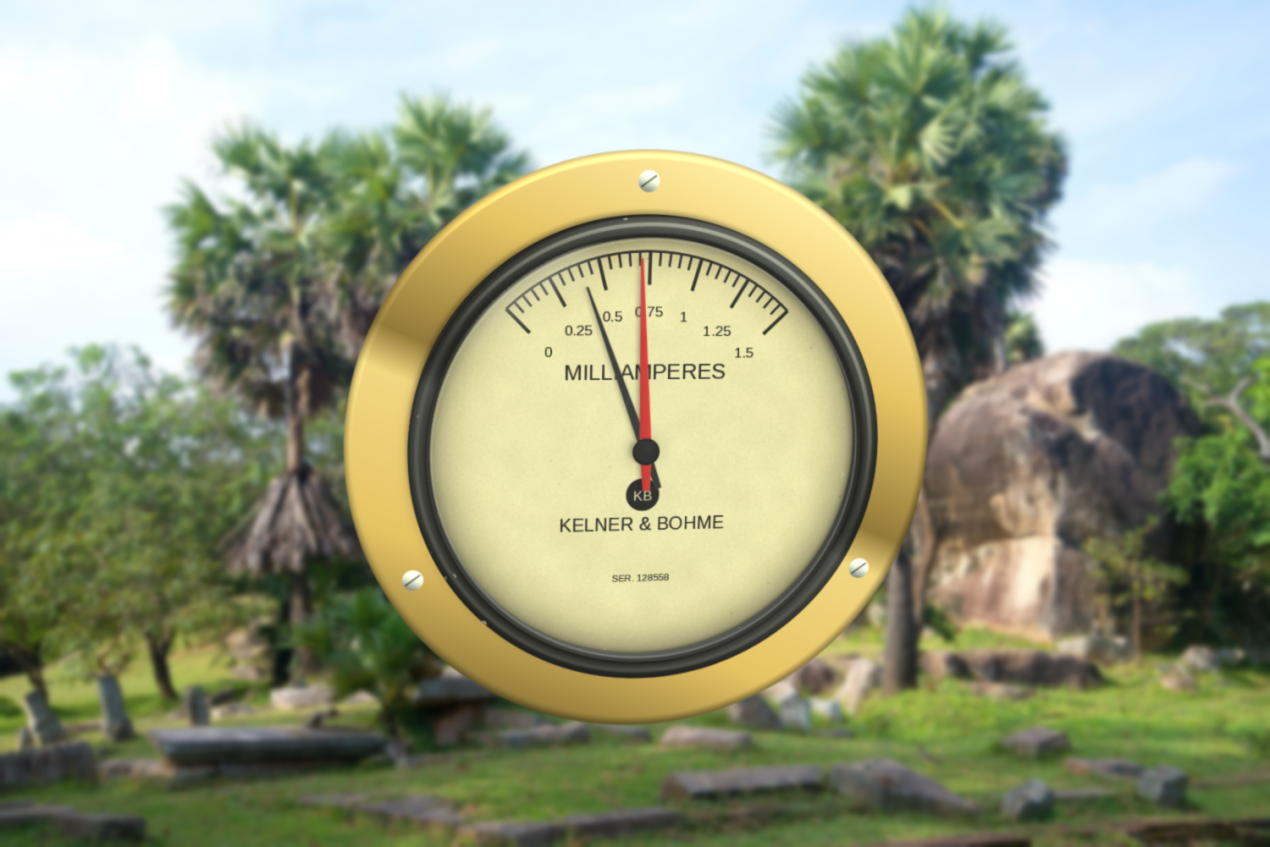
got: 0.7 mA
